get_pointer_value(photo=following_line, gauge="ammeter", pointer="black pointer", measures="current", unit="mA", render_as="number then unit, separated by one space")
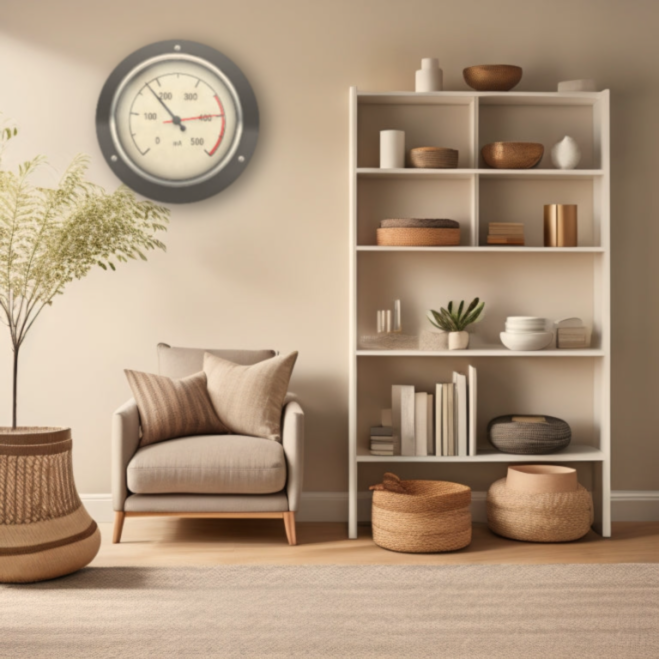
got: 175 mA
